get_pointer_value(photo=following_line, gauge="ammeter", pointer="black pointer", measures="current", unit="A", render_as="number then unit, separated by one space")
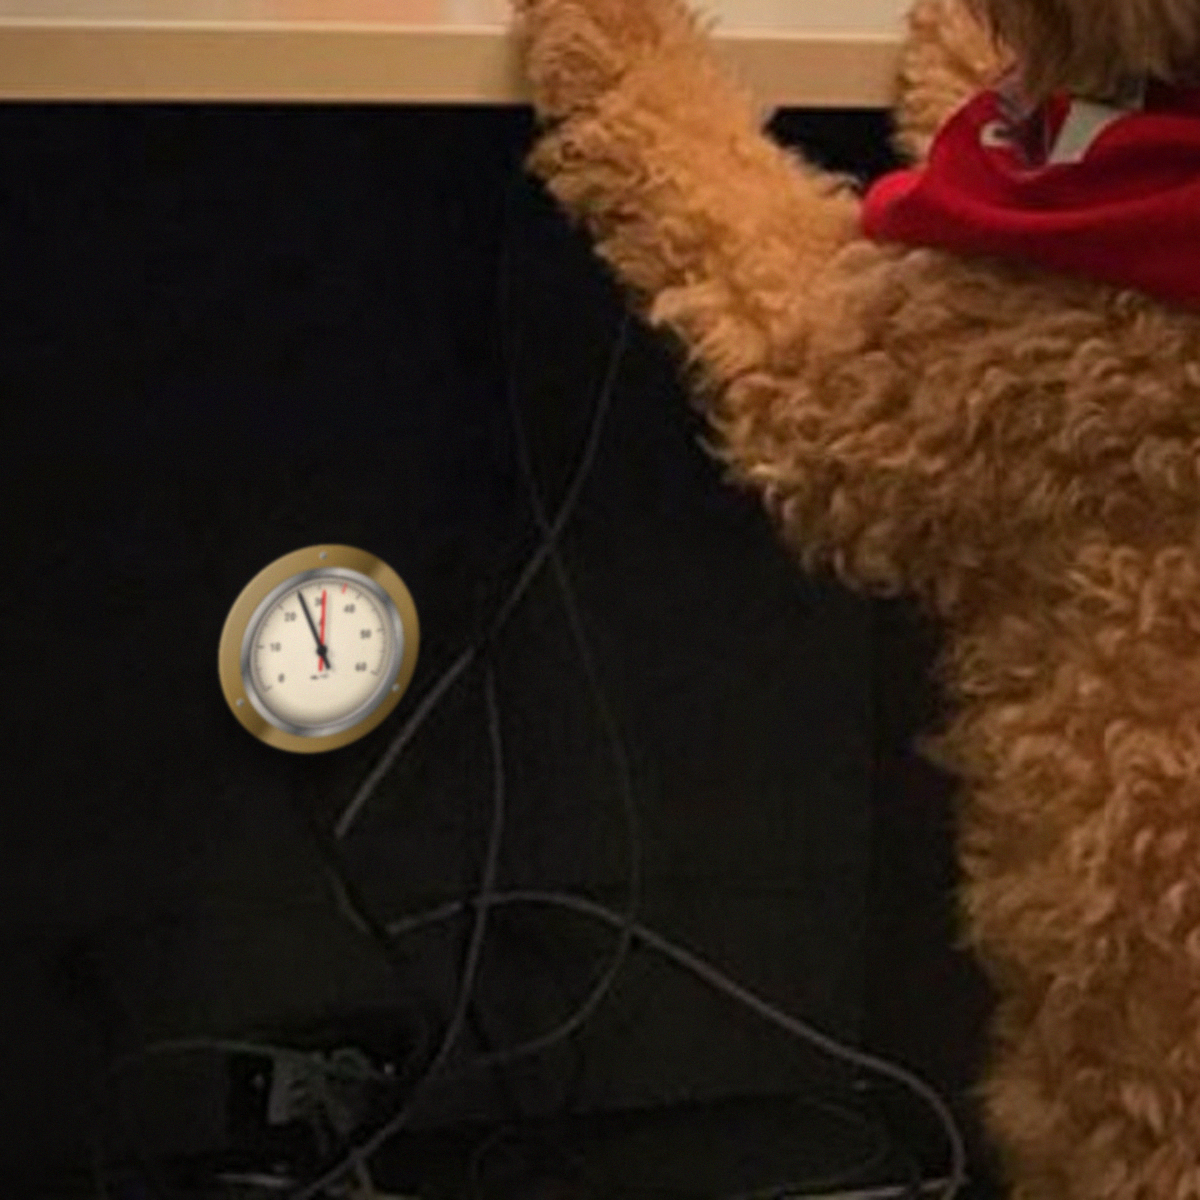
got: 25 A
